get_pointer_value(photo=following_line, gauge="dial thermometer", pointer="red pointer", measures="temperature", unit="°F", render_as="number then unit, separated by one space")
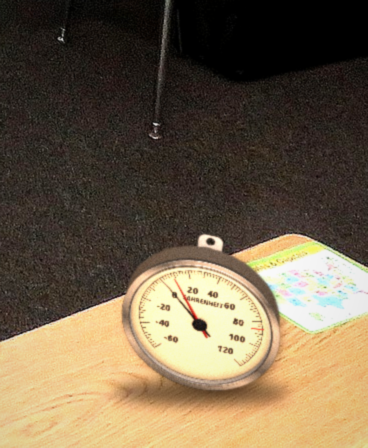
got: 10 °F
